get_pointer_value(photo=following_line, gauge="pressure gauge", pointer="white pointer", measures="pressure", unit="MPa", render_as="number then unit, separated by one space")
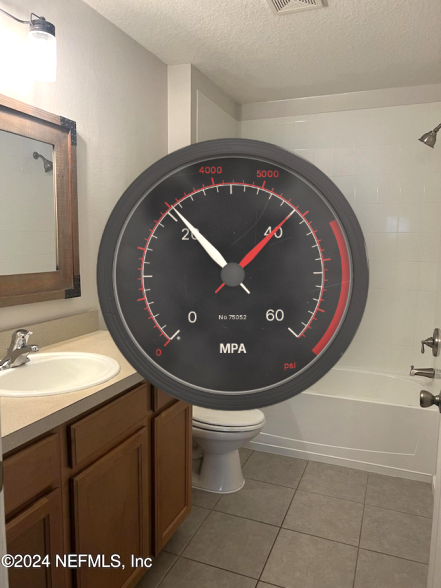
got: 21 MPa
